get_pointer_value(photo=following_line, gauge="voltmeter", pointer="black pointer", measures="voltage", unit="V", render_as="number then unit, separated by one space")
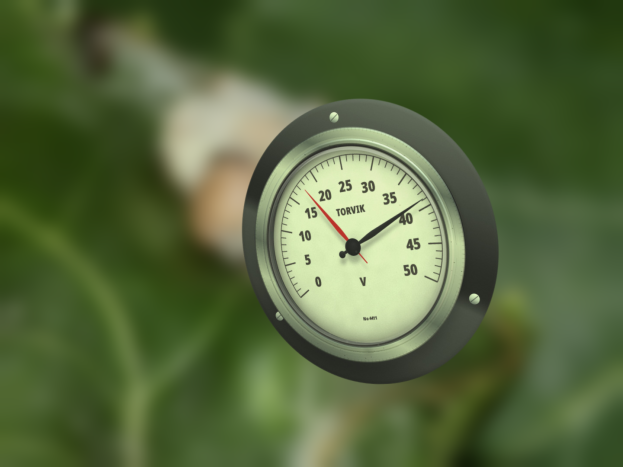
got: 39 V
